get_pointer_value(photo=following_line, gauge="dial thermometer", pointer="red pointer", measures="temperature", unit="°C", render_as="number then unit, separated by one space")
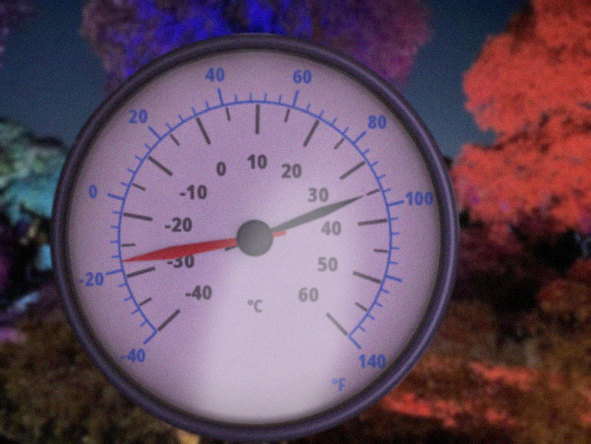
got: -27.5 °C
